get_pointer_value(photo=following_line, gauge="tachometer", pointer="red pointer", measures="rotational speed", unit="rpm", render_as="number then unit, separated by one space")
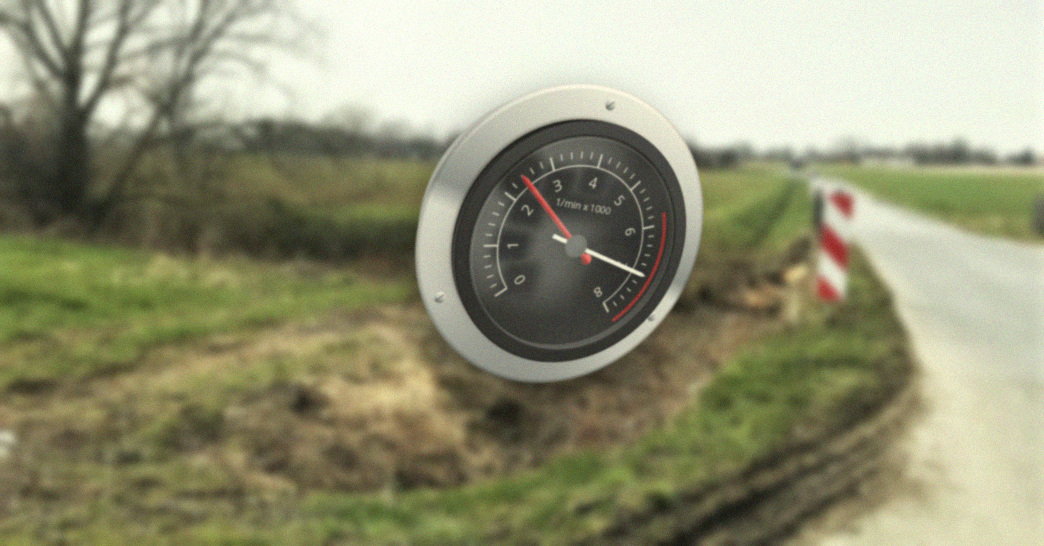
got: 2400 rpm
